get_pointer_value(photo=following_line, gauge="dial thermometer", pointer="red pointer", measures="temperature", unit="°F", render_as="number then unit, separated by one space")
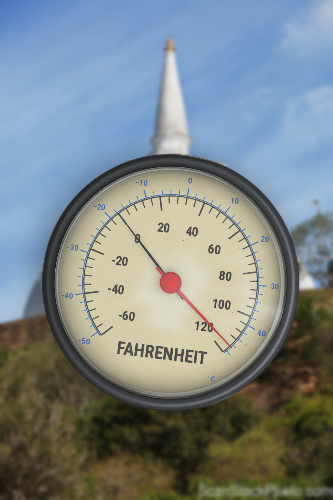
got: 116 °F
